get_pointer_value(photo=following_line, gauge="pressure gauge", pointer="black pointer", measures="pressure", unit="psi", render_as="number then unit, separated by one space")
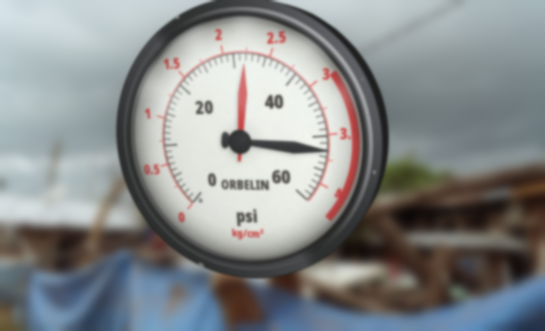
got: 52 psi
